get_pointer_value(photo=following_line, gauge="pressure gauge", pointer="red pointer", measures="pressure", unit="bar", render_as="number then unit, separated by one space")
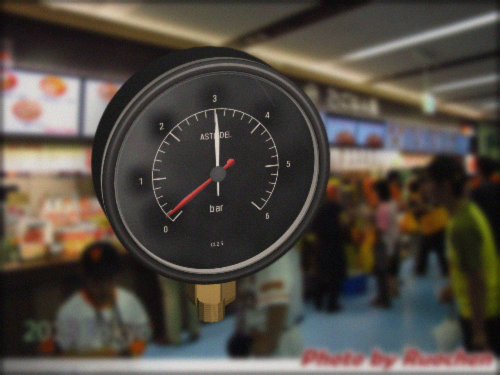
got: 0.2 bar
